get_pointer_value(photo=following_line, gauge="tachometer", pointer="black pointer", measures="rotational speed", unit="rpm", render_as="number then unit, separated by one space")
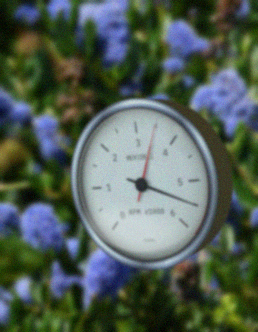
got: 5500 rpm
